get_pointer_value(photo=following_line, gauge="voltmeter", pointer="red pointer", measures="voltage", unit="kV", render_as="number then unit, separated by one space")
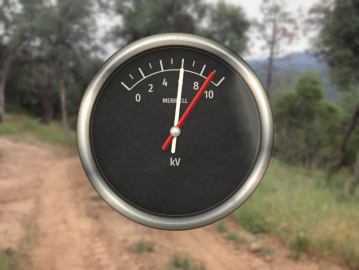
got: 9 kV
